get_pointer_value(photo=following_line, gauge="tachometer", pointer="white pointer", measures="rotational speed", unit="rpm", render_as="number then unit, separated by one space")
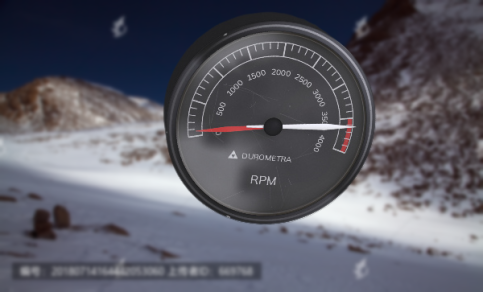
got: 3600 rpm
